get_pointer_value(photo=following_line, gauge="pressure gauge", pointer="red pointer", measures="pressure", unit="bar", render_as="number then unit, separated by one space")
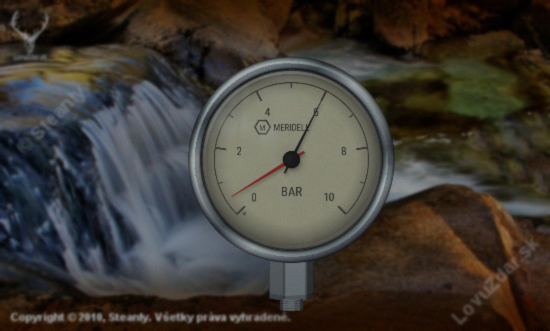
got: 0.5 bar
